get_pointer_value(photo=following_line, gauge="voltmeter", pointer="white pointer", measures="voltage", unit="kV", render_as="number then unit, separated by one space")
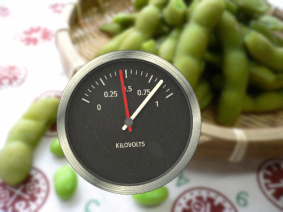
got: 0.85 kV
